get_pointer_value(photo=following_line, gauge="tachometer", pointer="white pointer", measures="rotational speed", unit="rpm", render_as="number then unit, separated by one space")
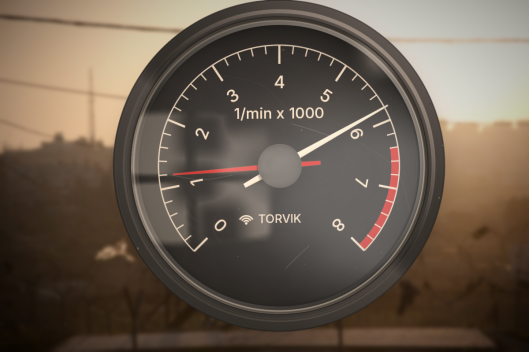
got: 5800 rpm
